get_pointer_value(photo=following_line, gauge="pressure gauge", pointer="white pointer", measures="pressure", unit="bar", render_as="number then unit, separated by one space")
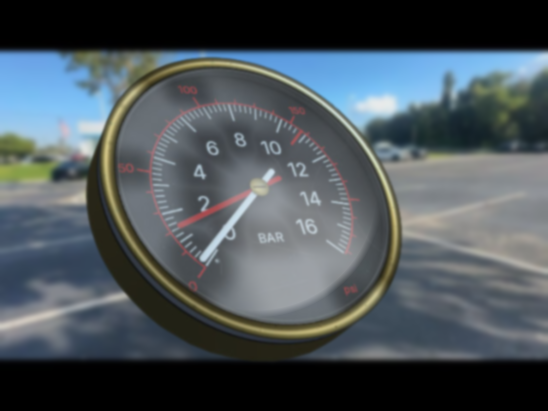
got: 0.2 bar
